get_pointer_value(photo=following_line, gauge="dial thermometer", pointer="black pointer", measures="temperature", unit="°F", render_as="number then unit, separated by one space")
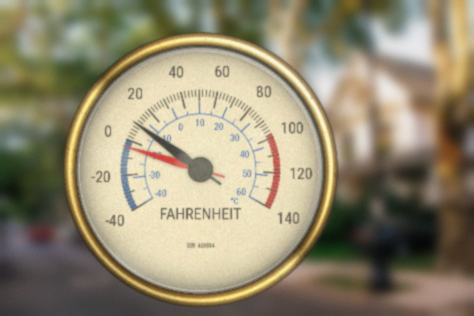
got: 10 °F
